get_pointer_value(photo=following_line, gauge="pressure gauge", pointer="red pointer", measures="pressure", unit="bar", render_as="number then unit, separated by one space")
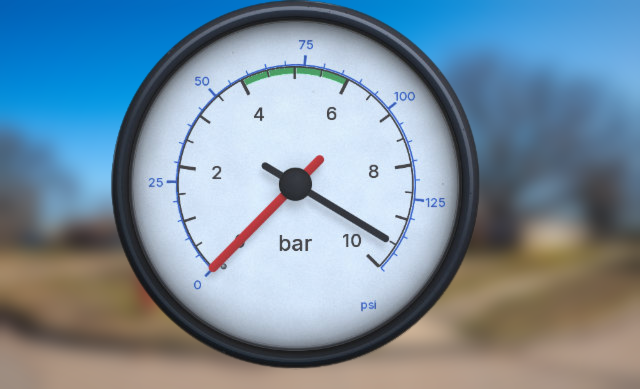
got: 0 bar
